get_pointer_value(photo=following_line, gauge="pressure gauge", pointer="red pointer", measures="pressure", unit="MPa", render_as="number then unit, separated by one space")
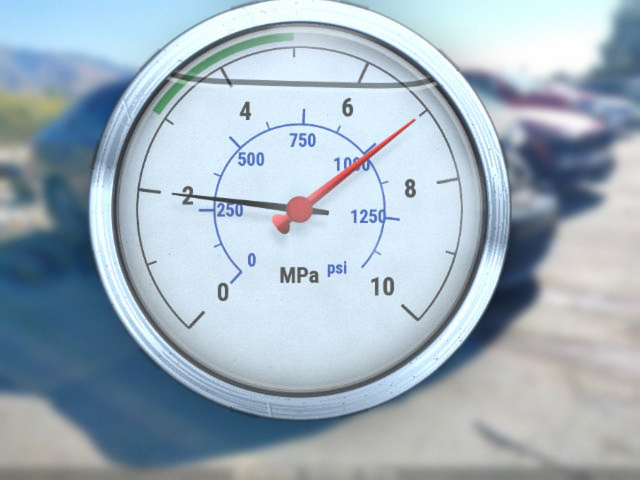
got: 7 MPa
